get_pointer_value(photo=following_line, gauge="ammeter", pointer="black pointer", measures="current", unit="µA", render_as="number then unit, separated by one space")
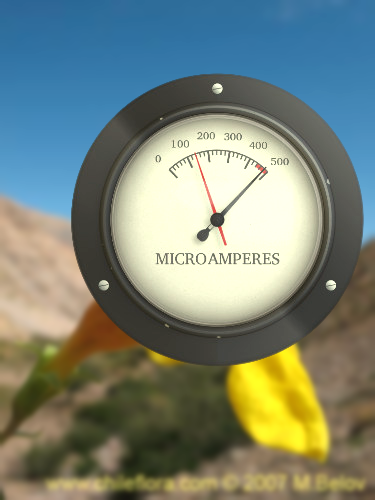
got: 480 µA
